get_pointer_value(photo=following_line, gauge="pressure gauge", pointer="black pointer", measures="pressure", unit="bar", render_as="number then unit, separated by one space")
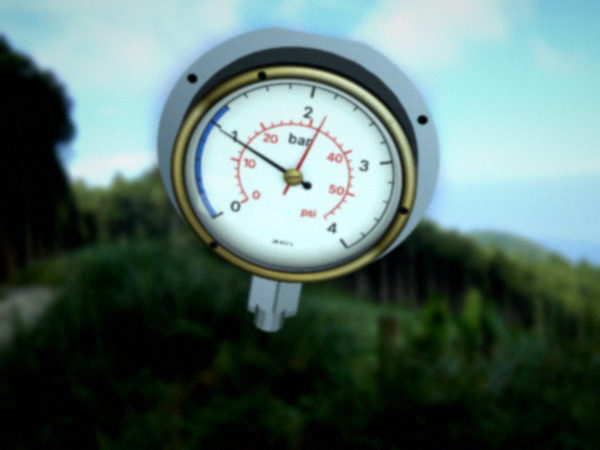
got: 1 bar
